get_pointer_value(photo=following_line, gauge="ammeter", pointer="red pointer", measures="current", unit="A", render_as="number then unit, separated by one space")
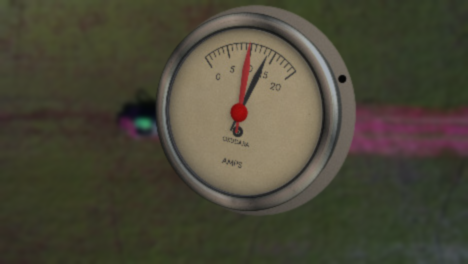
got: 10 A
